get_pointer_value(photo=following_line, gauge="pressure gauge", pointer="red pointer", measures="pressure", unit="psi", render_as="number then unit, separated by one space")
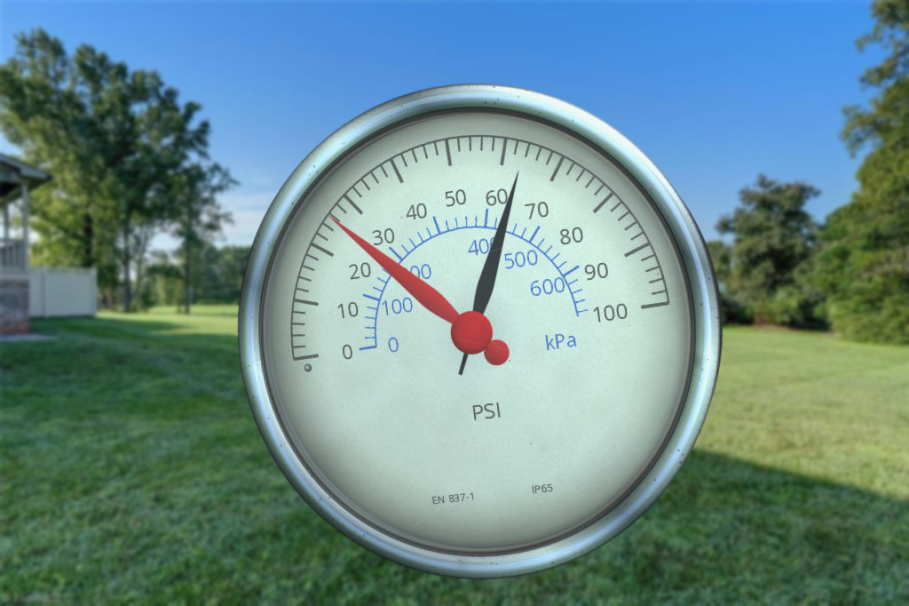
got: 26 psi
